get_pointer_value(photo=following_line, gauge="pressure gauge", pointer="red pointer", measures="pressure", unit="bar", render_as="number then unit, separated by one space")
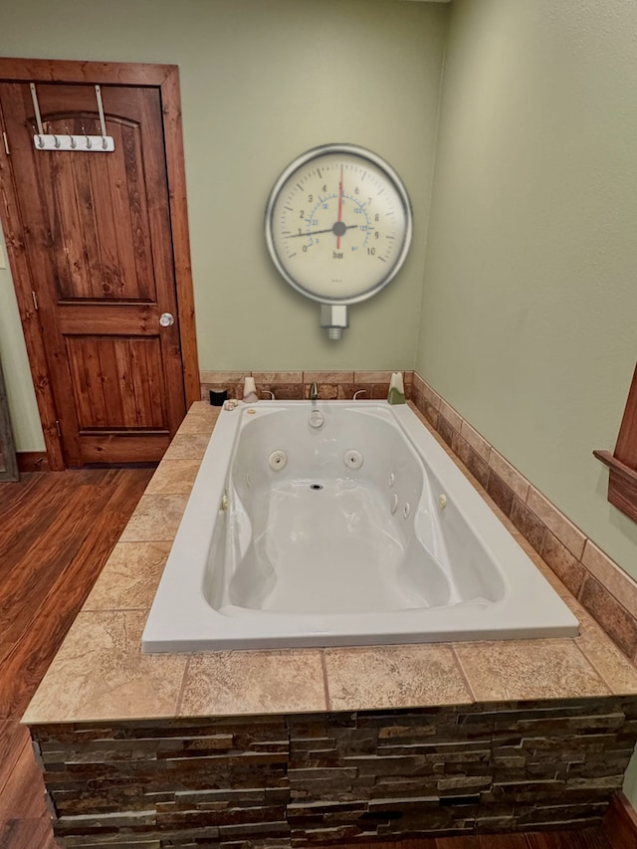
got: 5 bar
